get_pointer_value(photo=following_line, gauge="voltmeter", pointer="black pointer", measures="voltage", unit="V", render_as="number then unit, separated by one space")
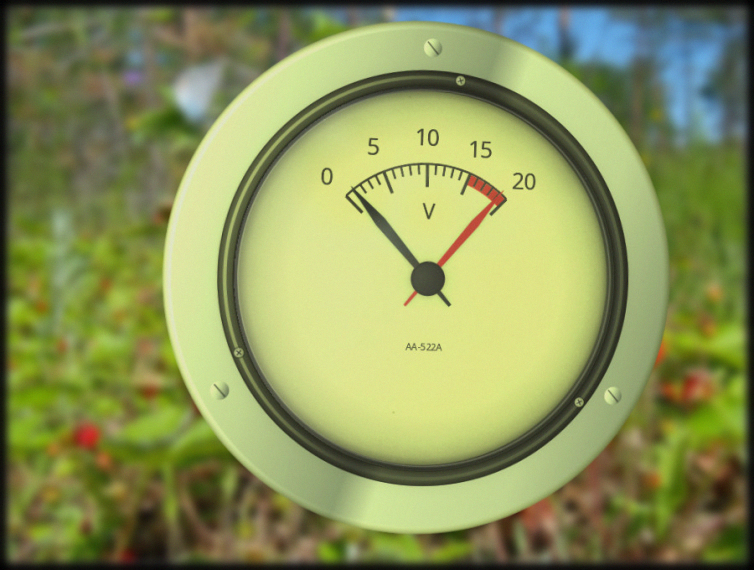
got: 1 V
